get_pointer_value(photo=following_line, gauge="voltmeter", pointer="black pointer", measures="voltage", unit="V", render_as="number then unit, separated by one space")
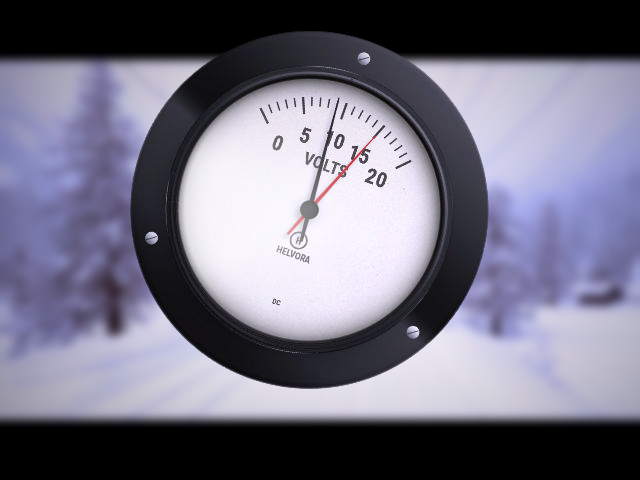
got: 9 V
